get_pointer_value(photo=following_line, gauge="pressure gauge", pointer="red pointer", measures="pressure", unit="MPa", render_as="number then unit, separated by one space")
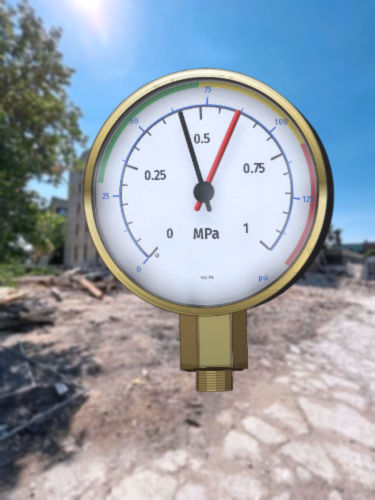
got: 0.6 MPa
